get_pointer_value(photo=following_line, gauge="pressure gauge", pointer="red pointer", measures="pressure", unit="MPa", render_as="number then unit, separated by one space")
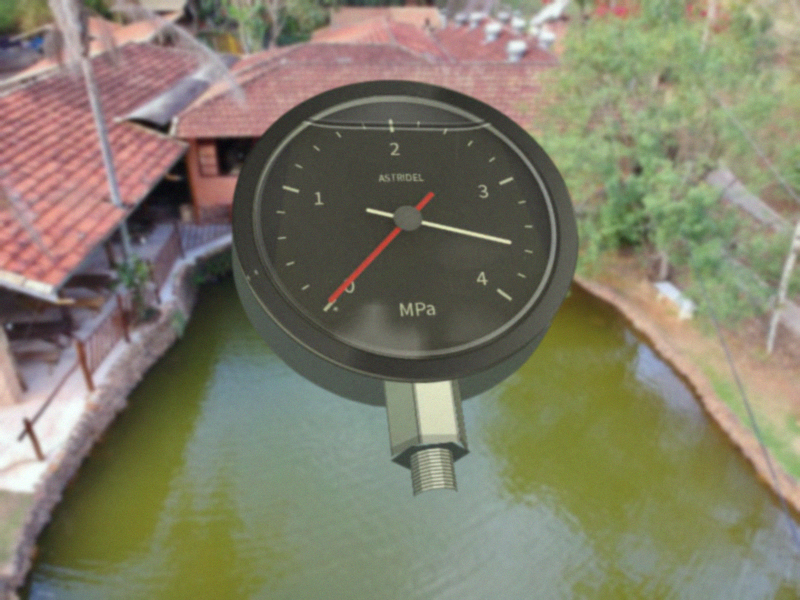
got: 0 MPa
